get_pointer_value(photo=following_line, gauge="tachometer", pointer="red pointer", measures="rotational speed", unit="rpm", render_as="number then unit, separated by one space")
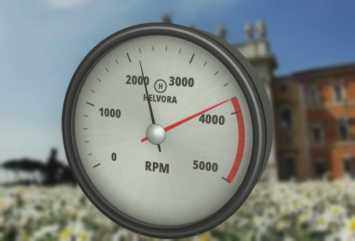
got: 3800 rpm
